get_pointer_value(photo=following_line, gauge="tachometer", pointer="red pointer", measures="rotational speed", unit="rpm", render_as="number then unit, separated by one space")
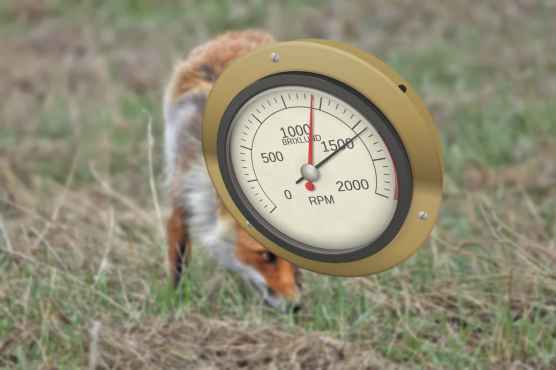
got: 1200 rpm
